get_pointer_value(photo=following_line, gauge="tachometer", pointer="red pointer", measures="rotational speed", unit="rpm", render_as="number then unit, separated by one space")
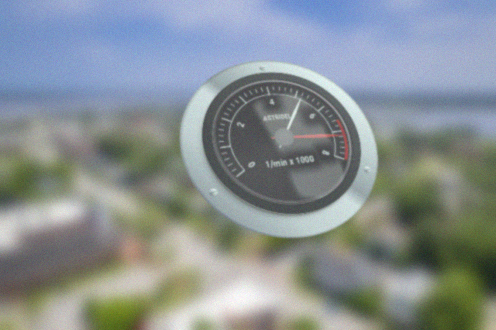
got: 7200 rpm
